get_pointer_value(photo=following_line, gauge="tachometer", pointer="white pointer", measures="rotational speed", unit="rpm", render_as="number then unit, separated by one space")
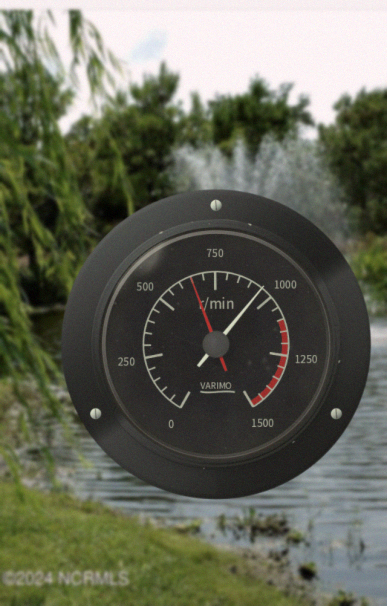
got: 950 rpm
